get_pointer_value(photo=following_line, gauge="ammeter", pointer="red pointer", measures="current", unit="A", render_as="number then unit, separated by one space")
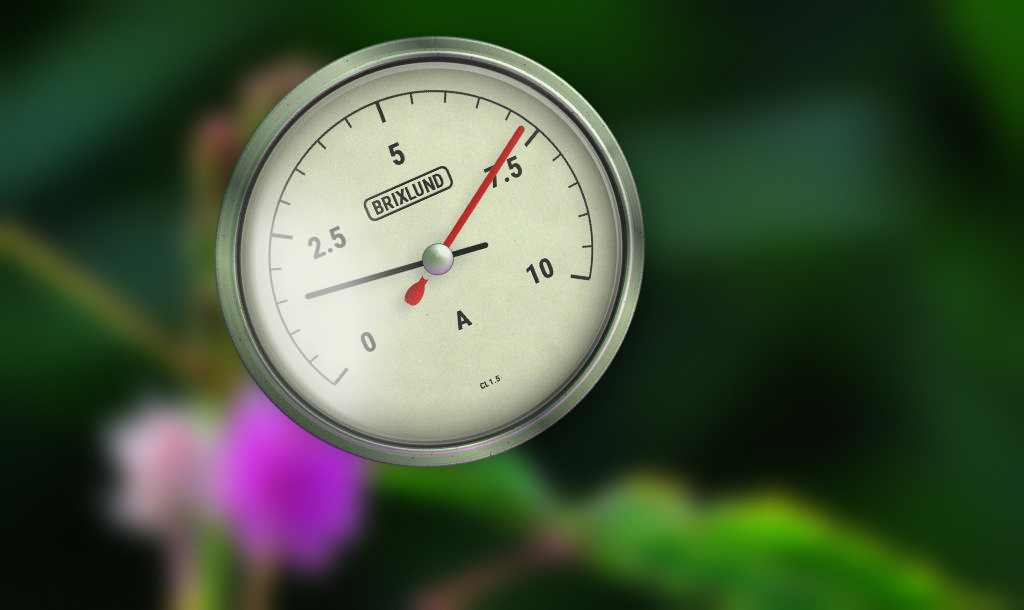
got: 7.25 A
